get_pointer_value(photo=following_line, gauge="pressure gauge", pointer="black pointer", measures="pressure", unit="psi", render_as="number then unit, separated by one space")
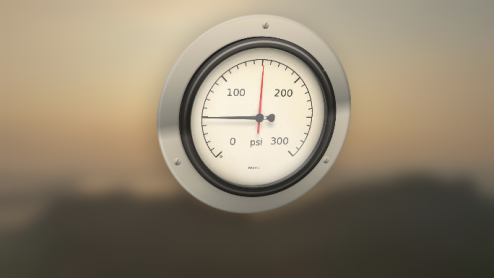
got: 50 psi
